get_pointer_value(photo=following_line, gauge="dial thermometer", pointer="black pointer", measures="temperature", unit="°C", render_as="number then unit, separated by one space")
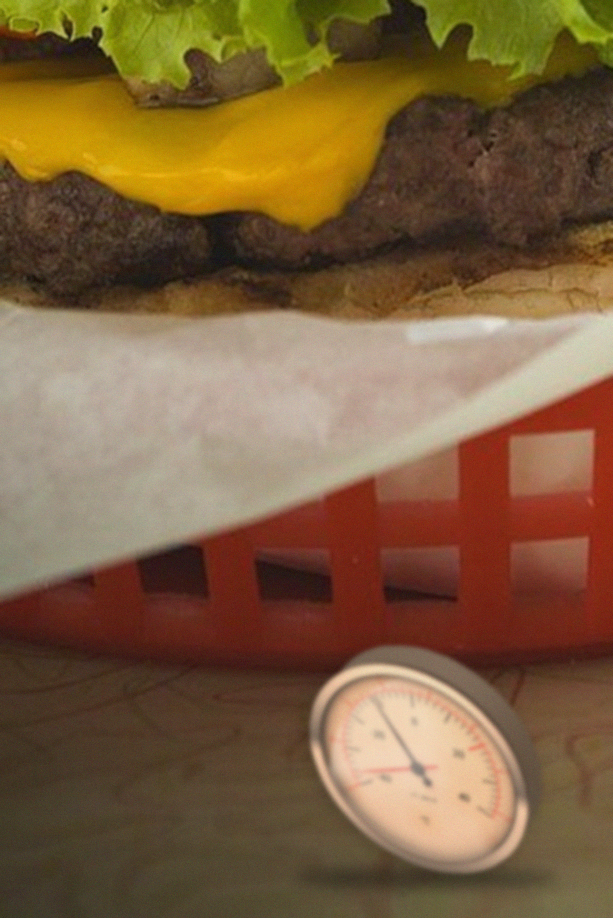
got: -10 °C
